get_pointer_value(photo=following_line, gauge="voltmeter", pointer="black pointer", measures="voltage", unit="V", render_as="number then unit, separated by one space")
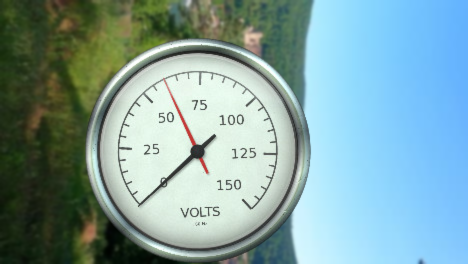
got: 0 V
